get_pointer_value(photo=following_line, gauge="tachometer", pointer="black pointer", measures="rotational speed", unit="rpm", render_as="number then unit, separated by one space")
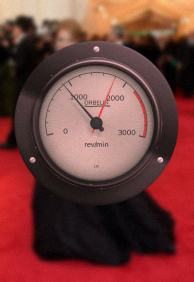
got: 900 rpm
